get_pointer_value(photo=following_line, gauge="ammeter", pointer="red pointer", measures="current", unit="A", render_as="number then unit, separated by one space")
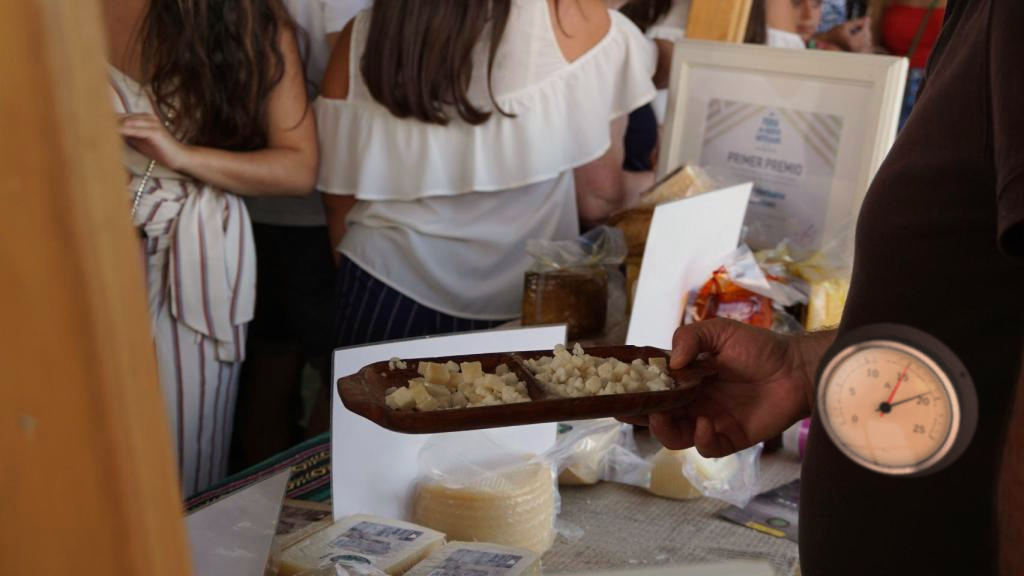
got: 15 A
